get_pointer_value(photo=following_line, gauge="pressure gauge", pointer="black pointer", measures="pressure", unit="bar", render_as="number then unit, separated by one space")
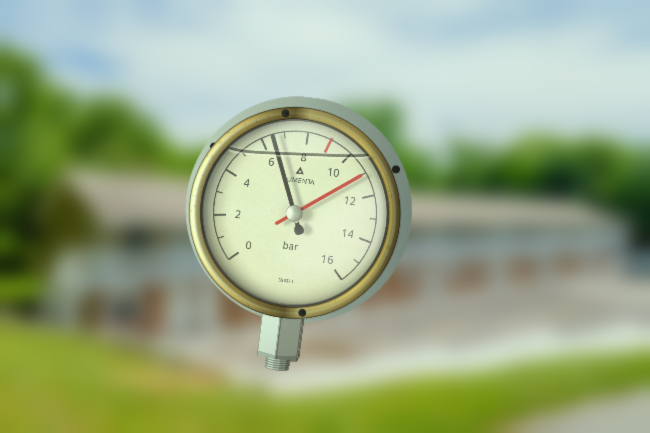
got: 6.5 bar
